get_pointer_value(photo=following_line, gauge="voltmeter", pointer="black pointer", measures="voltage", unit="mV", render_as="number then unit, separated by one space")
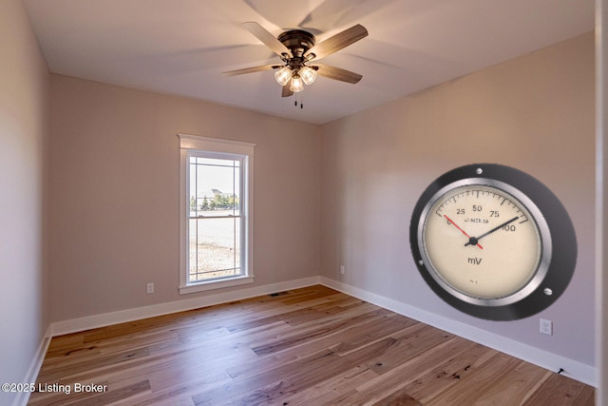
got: 95 mV
